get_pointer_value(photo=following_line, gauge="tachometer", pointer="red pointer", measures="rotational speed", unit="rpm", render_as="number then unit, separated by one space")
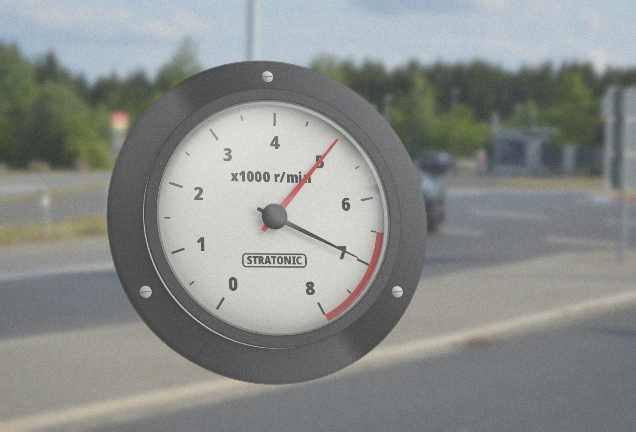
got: 5000 rpm
